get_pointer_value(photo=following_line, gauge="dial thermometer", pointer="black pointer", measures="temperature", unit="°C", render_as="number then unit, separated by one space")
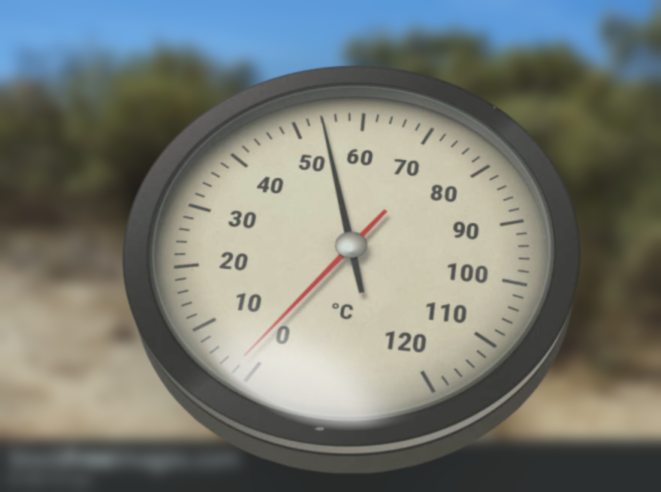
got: 54 °C
